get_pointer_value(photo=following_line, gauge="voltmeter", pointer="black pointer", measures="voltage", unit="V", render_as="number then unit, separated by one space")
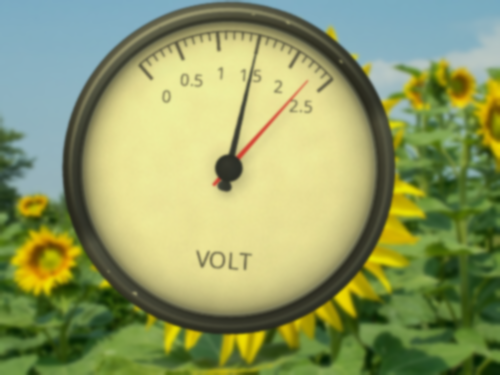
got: 1.5 V
